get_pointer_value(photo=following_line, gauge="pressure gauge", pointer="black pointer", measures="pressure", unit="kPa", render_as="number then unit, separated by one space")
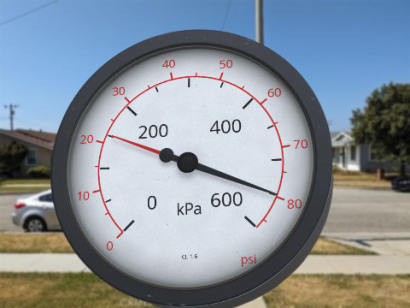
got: 550 kPa
